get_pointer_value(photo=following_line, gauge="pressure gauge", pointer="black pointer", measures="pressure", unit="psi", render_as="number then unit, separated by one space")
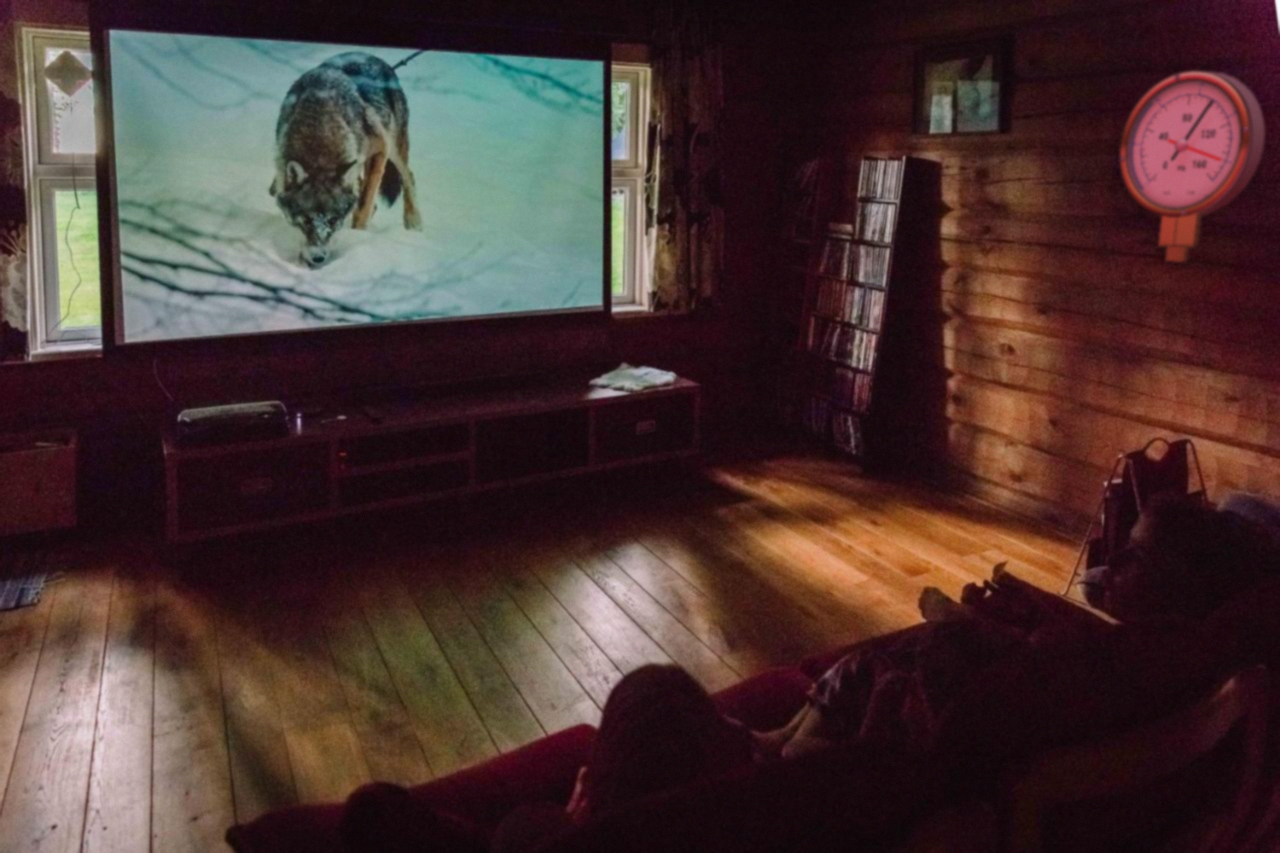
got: 100 psi
